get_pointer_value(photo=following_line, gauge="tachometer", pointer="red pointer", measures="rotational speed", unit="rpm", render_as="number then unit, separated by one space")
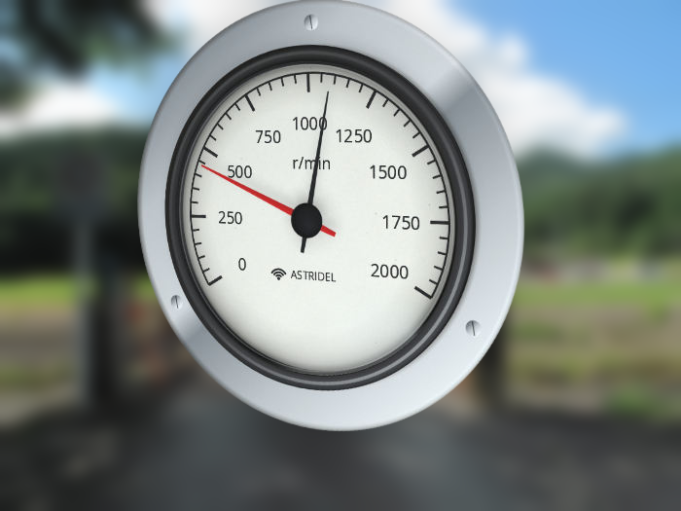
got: 450 rpm
